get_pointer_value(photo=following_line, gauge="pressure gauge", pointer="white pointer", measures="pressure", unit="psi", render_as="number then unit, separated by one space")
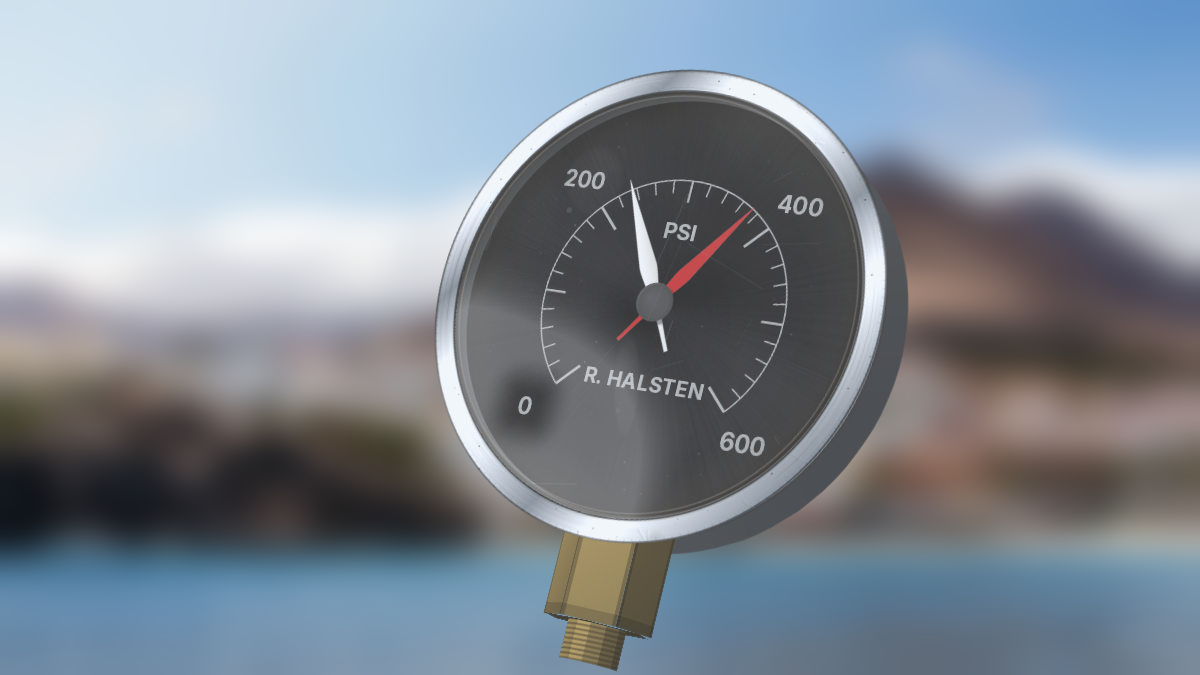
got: 240 psi
